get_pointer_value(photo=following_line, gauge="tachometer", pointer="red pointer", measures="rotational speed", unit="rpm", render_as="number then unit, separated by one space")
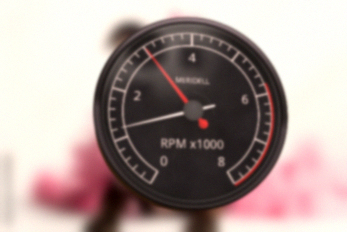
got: 3000 rpm
